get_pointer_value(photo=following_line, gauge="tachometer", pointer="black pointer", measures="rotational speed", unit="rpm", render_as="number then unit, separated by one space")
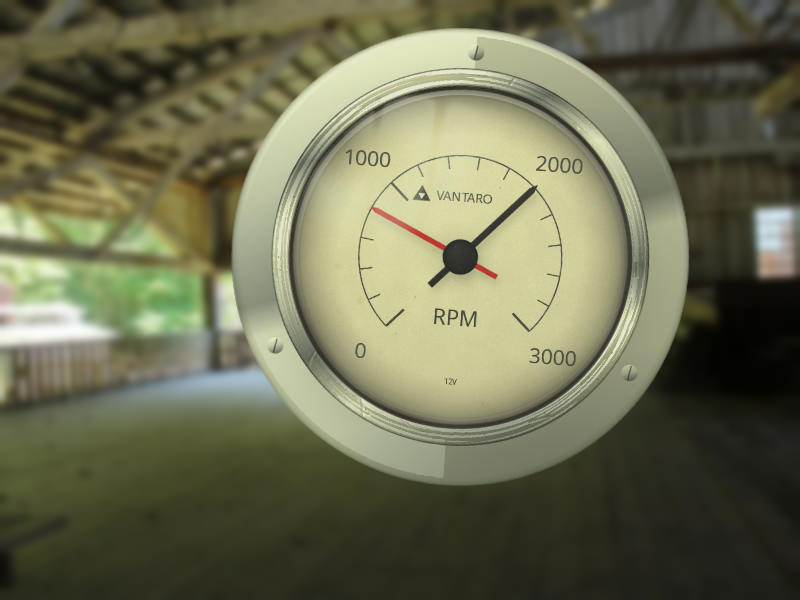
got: 2000 rpm
